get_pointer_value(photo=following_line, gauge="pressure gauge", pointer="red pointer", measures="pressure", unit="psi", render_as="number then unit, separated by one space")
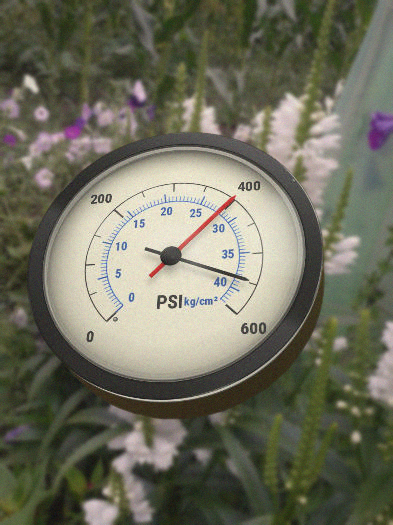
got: 400 psi
